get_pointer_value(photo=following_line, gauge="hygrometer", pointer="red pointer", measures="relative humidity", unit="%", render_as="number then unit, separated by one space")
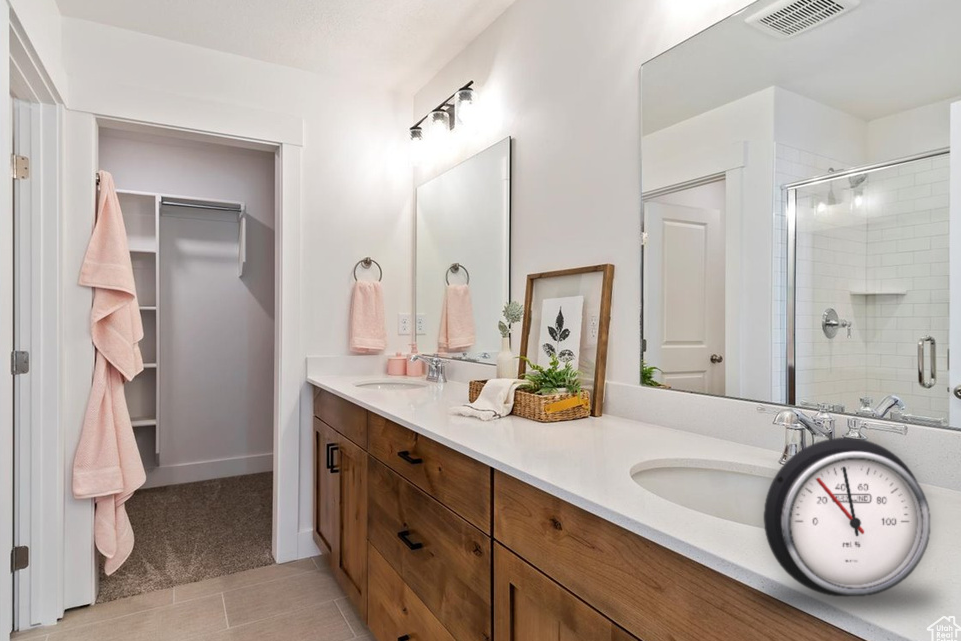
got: 28 %
